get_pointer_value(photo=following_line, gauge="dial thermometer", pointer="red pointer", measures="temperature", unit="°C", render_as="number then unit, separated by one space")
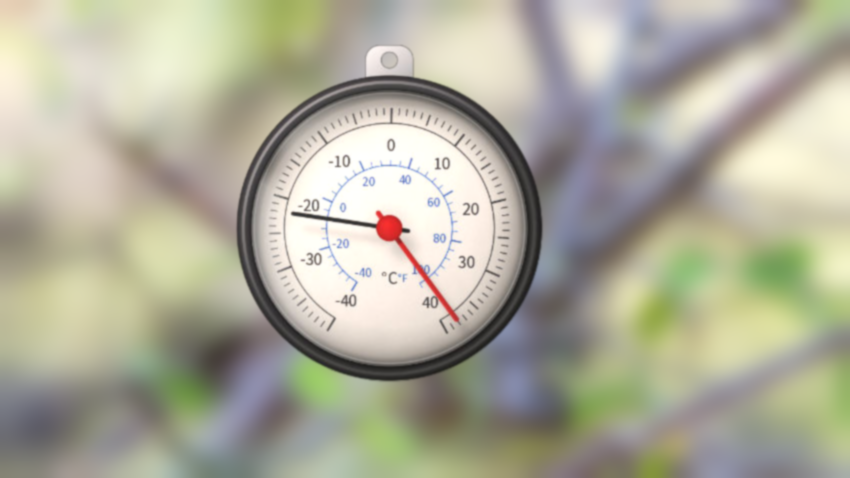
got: 38 °C
